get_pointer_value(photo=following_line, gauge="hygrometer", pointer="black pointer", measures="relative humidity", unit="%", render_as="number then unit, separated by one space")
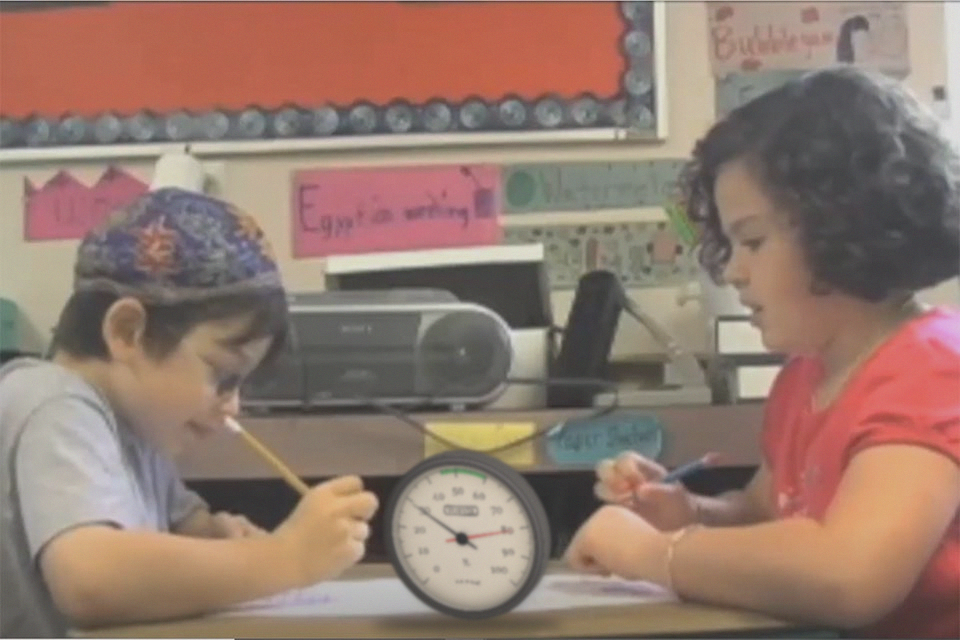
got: 30 %
